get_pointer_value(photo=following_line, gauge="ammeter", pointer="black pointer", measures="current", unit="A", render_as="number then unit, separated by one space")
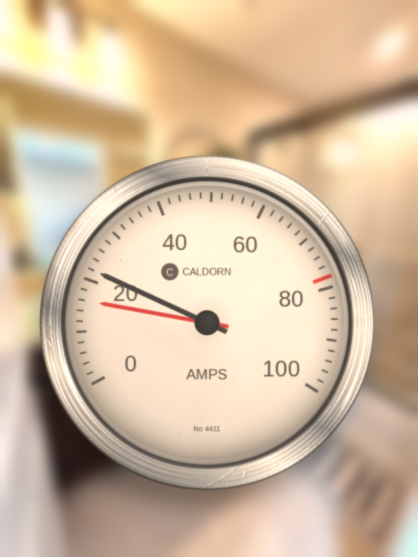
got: 22 A
